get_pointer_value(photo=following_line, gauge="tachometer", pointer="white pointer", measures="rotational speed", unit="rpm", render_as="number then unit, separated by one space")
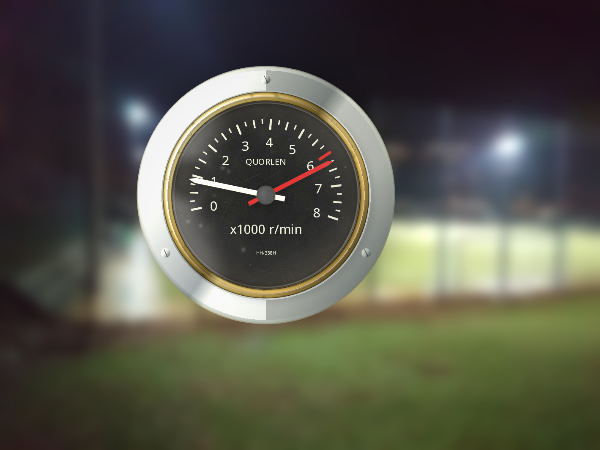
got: 875 rpm
